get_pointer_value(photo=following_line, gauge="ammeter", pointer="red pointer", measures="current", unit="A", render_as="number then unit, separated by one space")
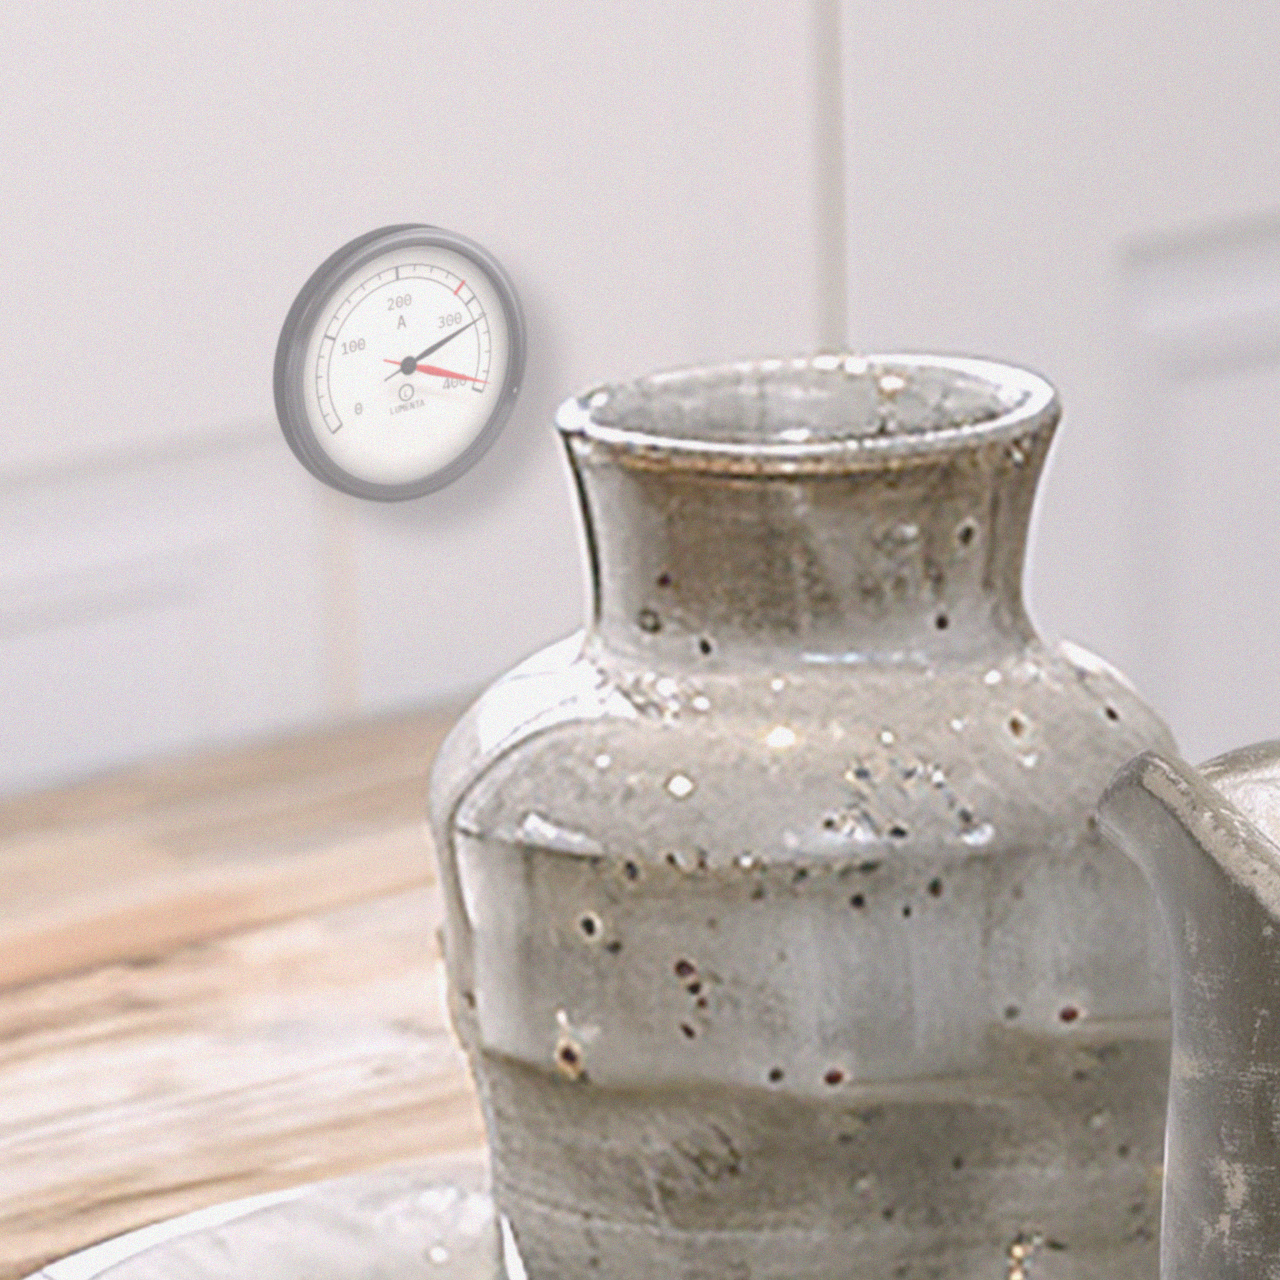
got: 390 A
